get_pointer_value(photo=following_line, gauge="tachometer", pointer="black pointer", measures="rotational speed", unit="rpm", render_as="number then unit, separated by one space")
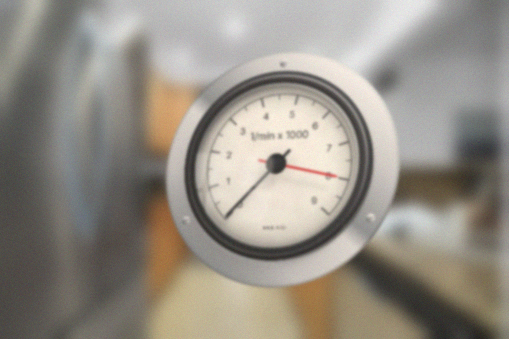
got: 0 rpm
